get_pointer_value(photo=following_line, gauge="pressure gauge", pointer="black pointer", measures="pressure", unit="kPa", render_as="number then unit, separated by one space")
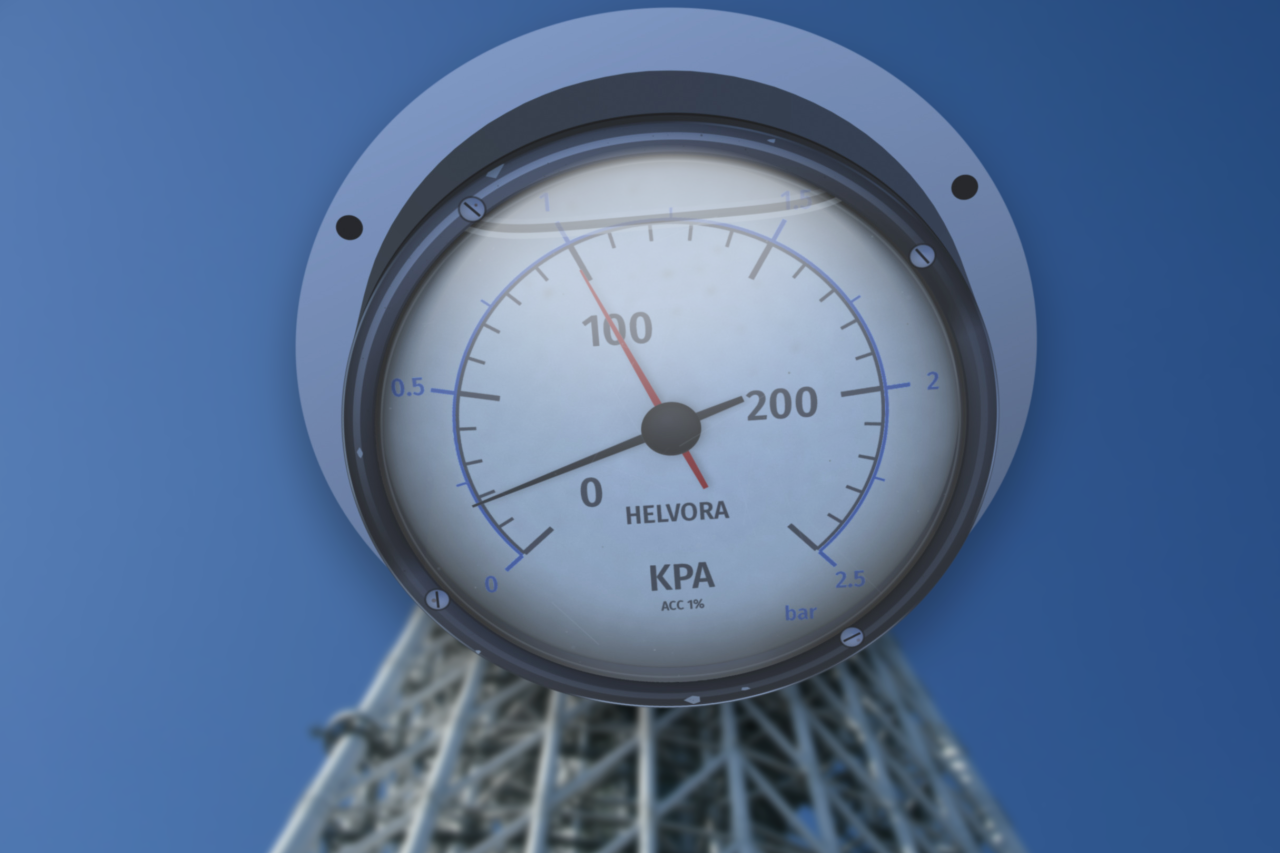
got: 20 kPa
